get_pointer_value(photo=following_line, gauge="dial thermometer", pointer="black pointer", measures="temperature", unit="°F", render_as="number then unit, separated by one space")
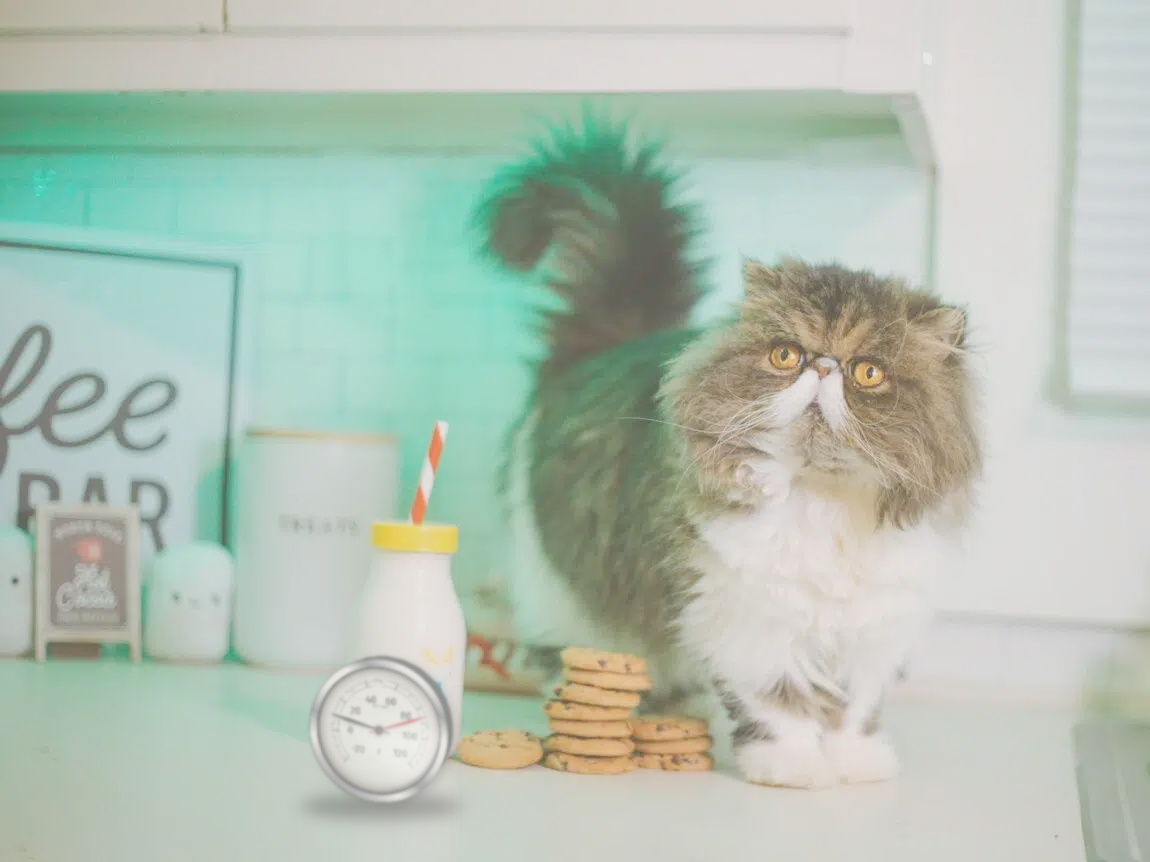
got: 10 °F
